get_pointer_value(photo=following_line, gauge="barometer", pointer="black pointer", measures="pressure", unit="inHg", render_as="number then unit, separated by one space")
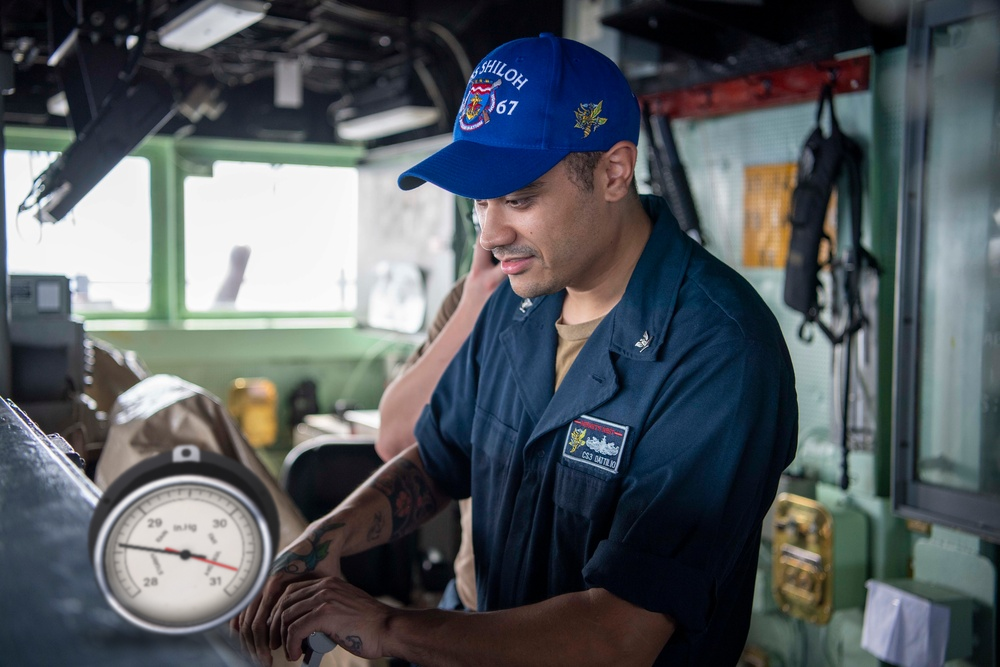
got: 28.6 inHg
